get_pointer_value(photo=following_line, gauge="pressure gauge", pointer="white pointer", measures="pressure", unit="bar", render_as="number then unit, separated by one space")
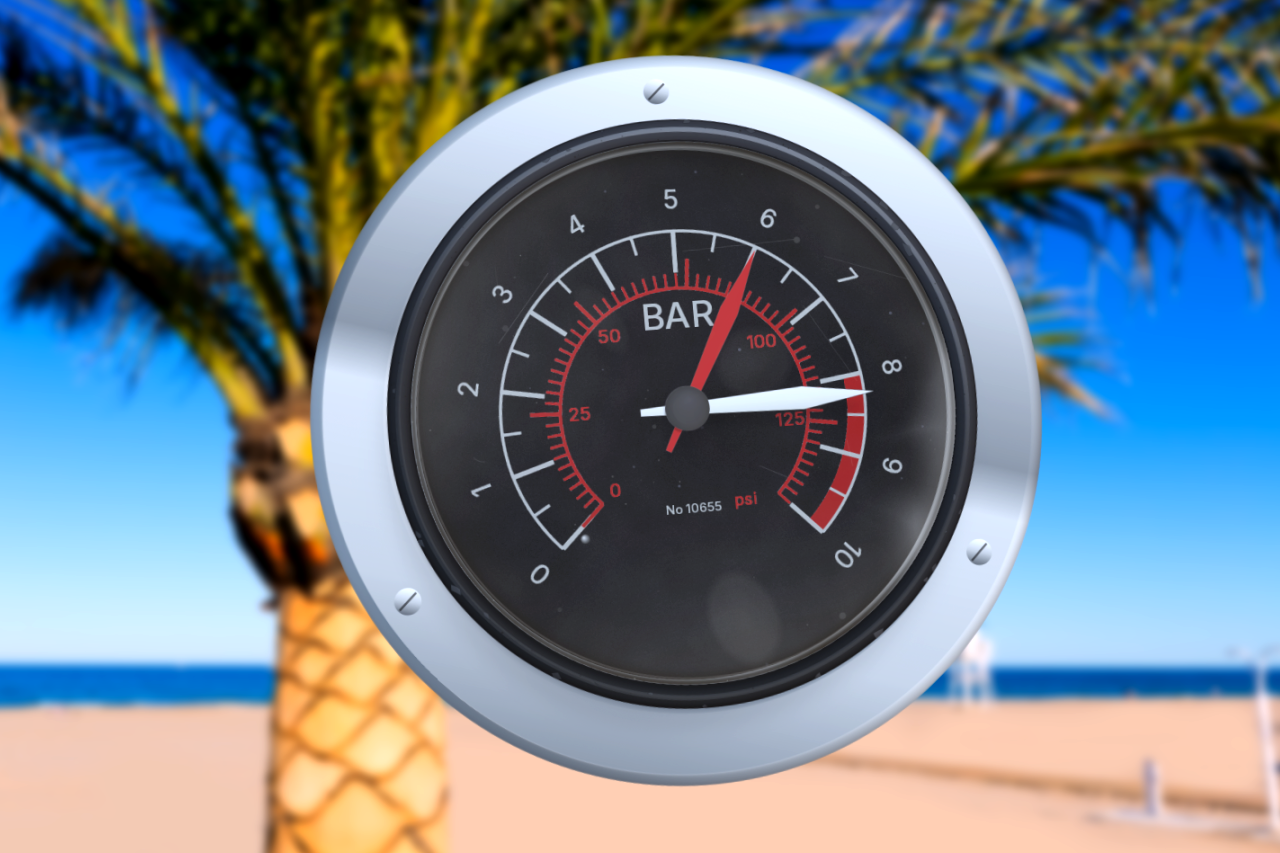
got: 8.25 bar
